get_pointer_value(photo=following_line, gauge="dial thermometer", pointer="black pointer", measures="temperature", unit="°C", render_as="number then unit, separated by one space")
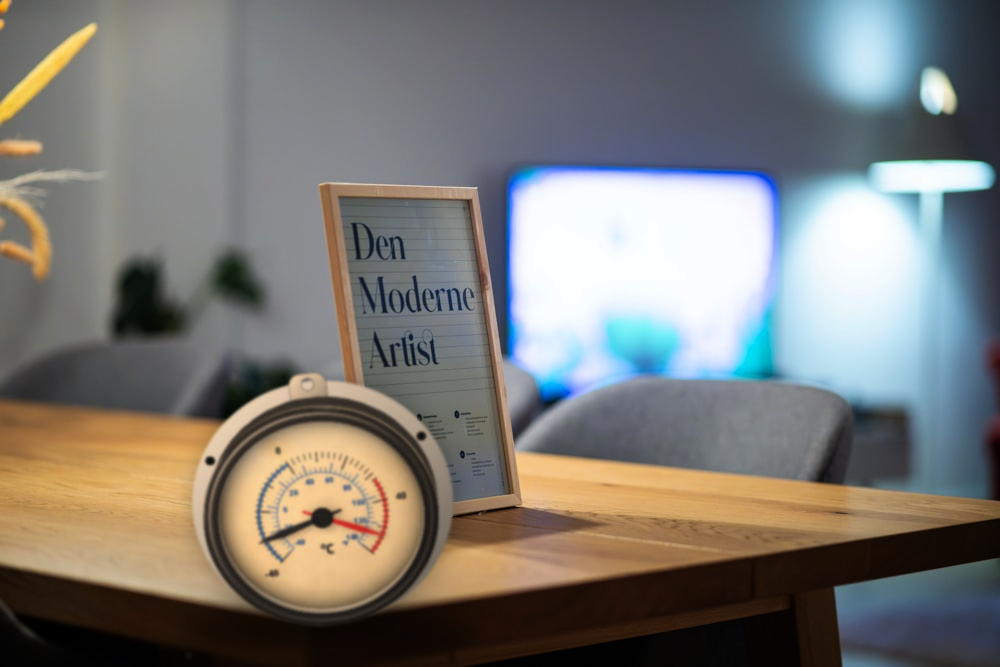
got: -30 °C
